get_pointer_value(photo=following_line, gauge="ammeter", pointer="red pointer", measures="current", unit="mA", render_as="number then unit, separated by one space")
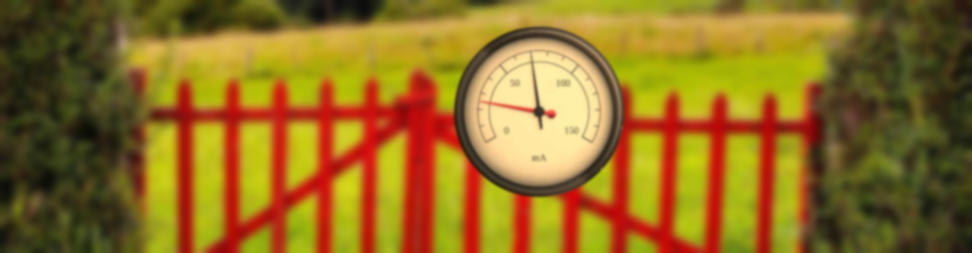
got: 25 mA
